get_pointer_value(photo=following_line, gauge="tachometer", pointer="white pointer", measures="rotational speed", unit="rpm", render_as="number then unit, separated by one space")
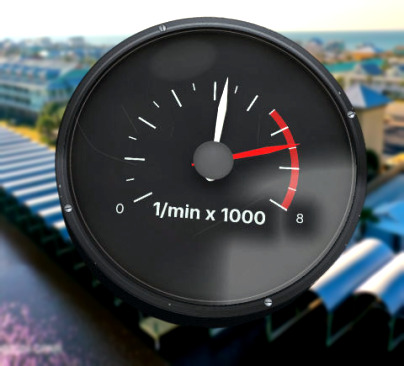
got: 4250 rpm
